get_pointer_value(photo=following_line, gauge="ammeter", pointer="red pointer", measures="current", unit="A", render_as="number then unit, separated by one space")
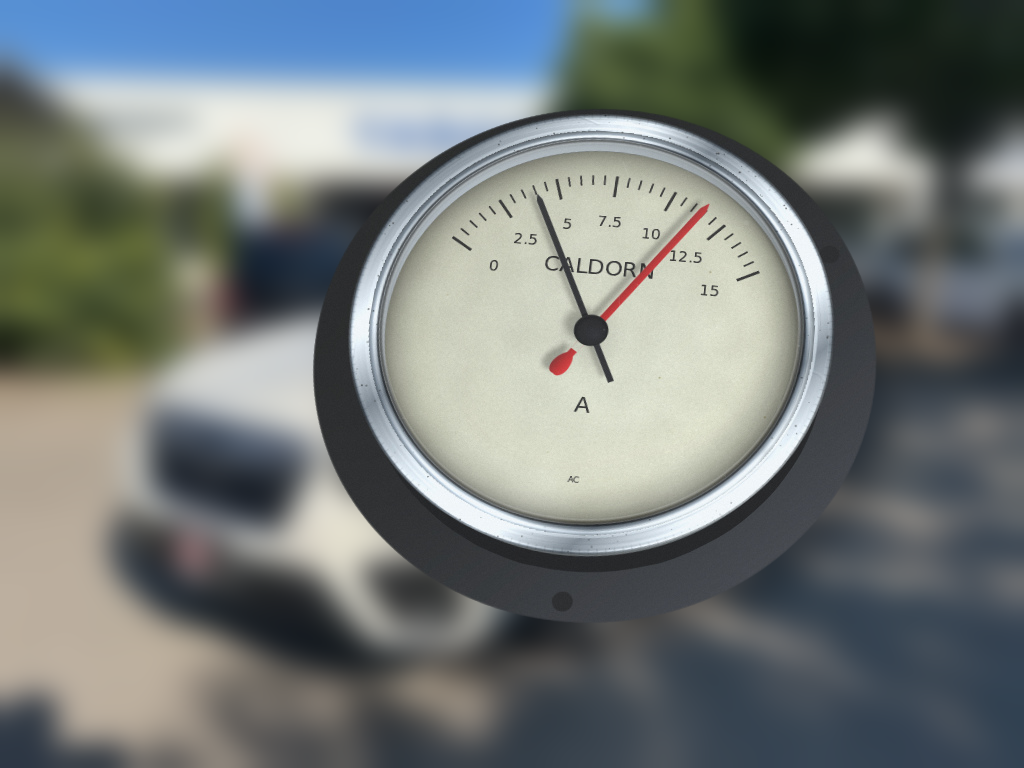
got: 11.5 A
